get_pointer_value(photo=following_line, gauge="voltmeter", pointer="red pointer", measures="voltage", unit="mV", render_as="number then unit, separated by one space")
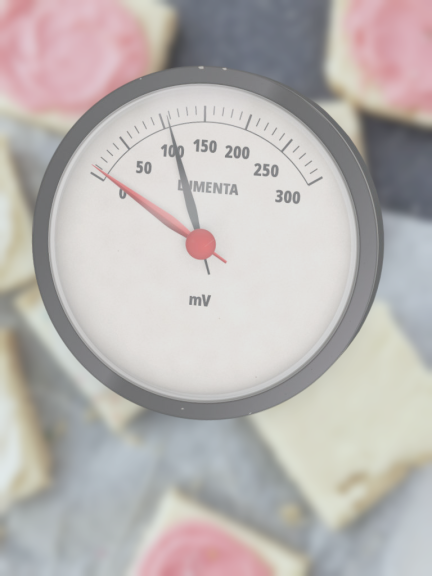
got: 10 mV
